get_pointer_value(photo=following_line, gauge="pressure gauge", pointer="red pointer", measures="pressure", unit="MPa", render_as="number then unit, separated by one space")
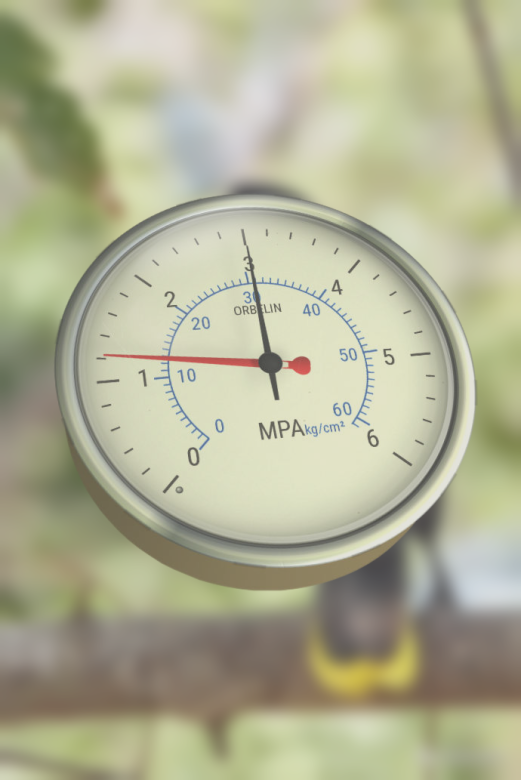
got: 1.2 MPa
